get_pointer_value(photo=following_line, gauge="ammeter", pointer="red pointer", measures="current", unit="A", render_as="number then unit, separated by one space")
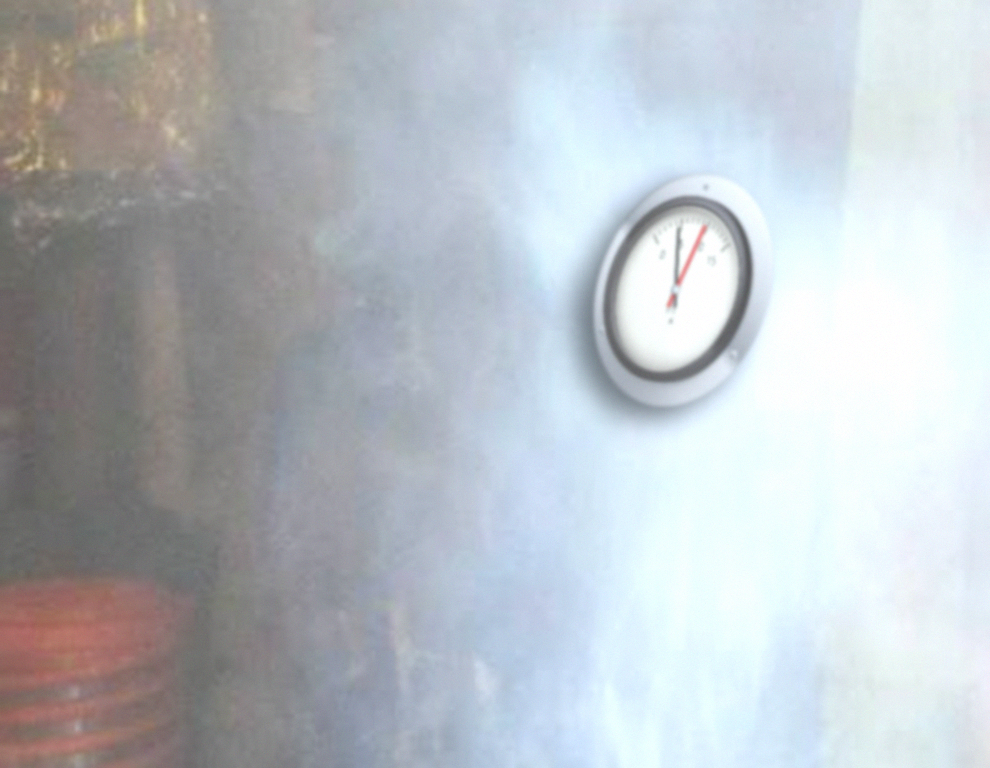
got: 10 A
